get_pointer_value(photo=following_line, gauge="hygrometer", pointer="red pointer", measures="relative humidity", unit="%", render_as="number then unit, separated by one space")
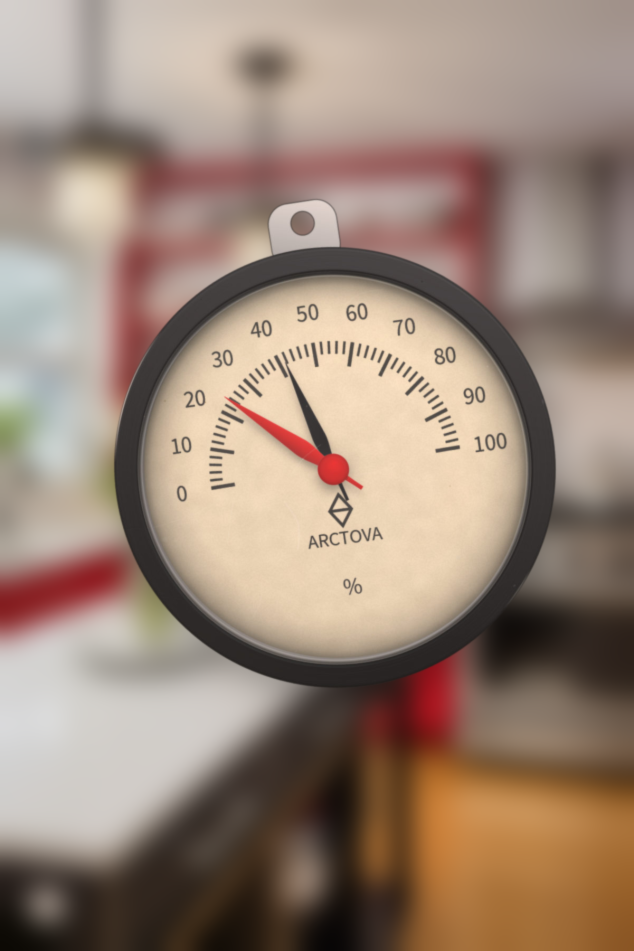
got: 24 %
